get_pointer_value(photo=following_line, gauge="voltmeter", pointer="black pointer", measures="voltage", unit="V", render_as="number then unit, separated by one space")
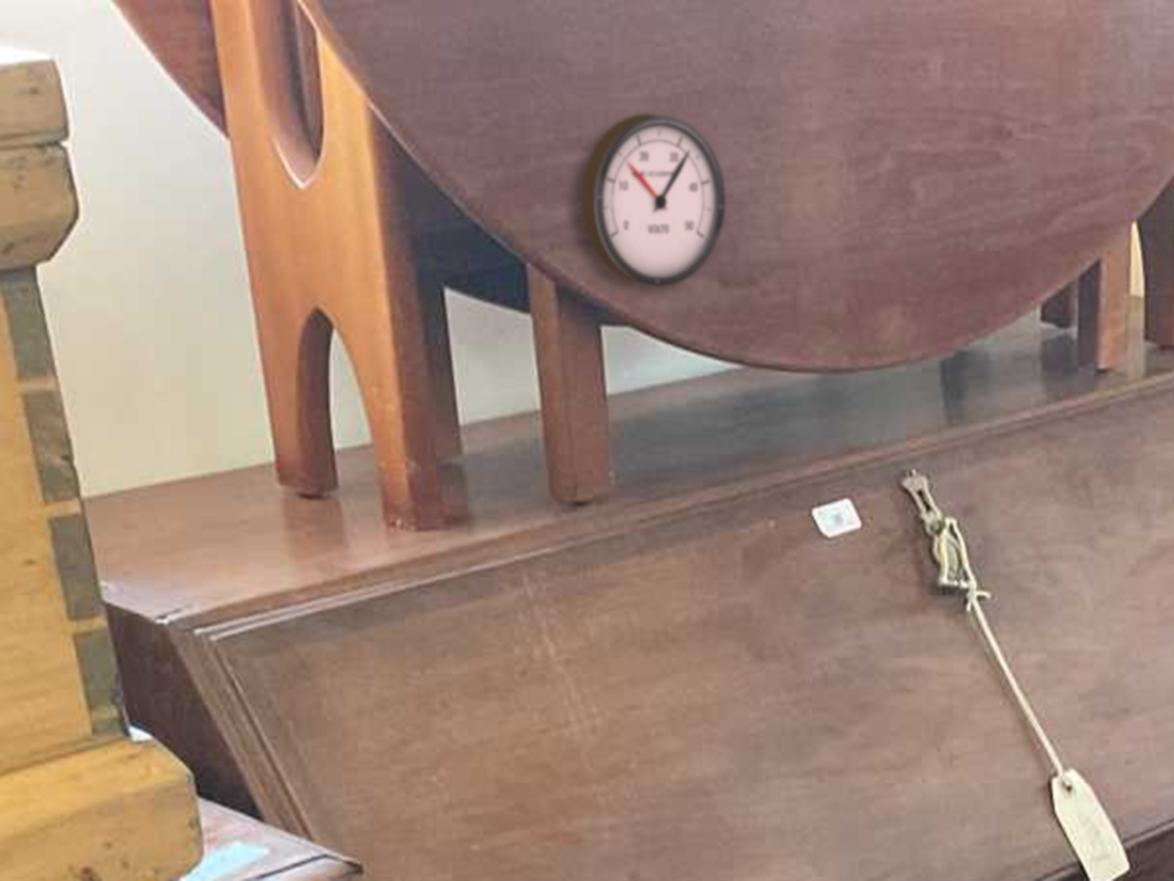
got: 32.5 V
